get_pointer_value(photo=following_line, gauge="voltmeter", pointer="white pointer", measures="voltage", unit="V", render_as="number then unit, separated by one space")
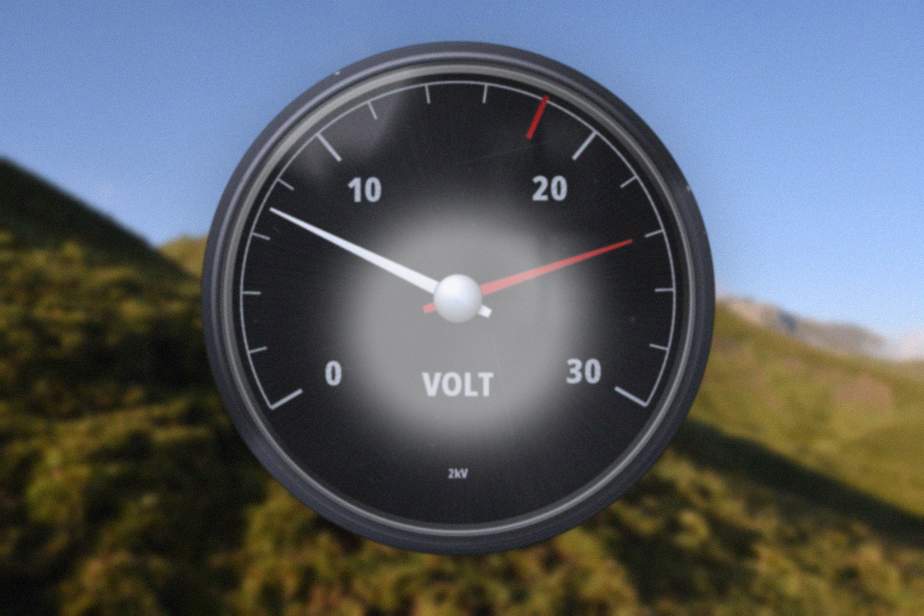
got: 7 V
